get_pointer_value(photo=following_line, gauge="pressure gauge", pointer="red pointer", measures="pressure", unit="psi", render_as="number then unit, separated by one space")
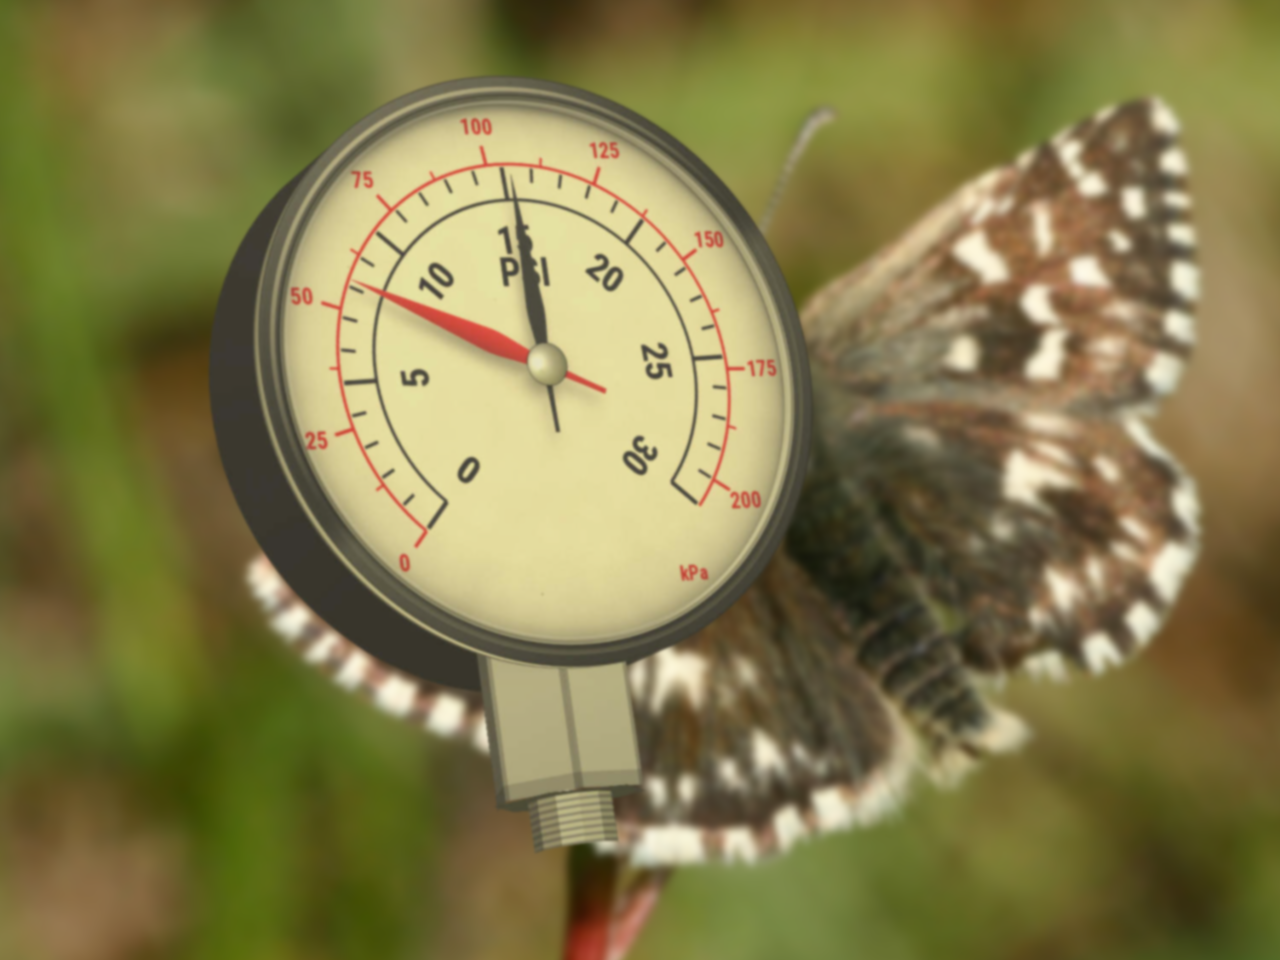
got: 8 psi
